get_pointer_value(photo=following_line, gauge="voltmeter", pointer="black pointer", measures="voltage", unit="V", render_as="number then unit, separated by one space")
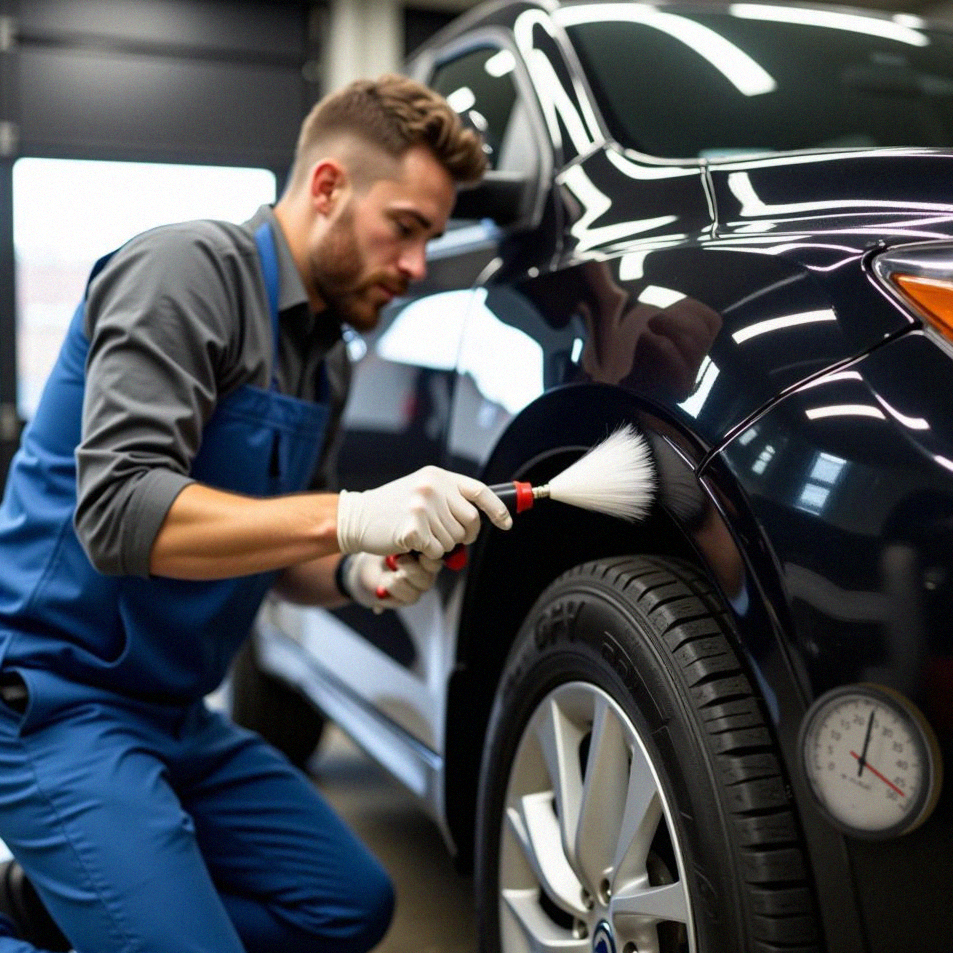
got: 25 V
